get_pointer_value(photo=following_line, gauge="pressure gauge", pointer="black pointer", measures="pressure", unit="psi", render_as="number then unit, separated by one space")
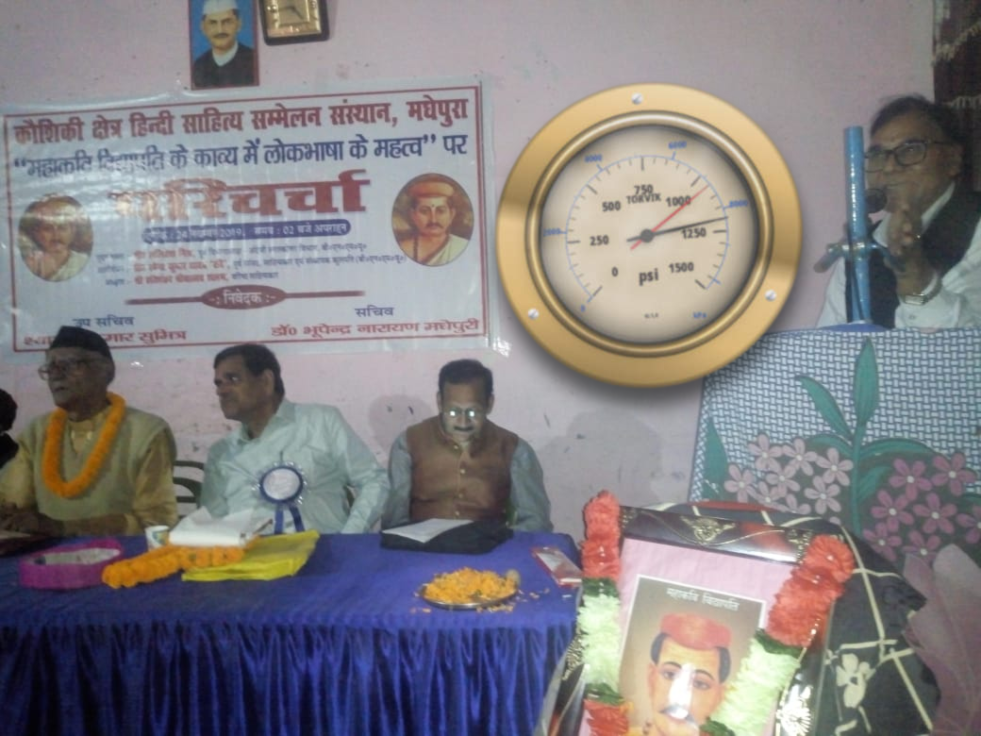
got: 1200 psi
